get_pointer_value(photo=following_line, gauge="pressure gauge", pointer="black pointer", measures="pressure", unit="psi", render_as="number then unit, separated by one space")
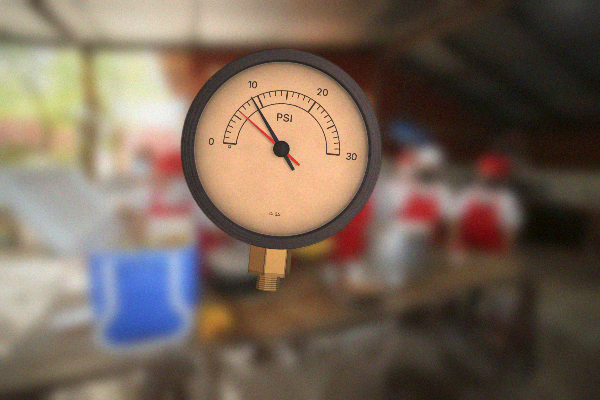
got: 9 psi
